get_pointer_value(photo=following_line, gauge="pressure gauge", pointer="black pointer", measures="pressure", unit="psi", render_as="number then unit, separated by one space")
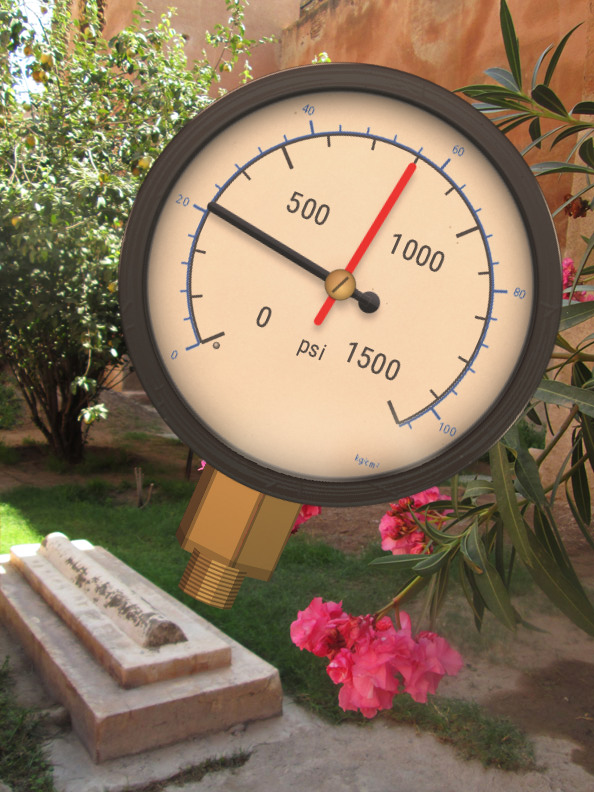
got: 300 psi
